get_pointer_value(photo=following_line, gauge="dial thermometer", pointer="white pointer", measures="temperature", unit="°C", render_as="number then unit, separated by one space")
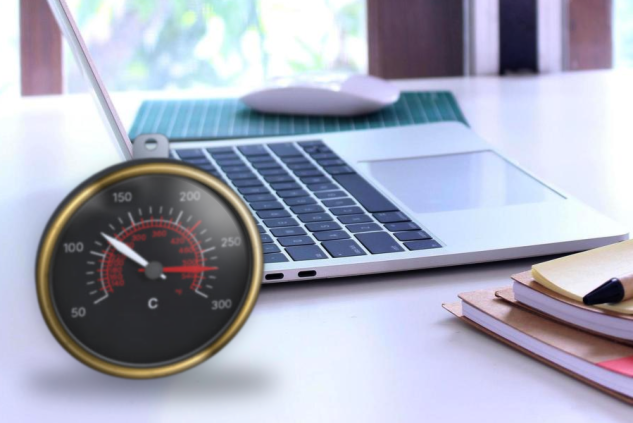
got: 120 °C
